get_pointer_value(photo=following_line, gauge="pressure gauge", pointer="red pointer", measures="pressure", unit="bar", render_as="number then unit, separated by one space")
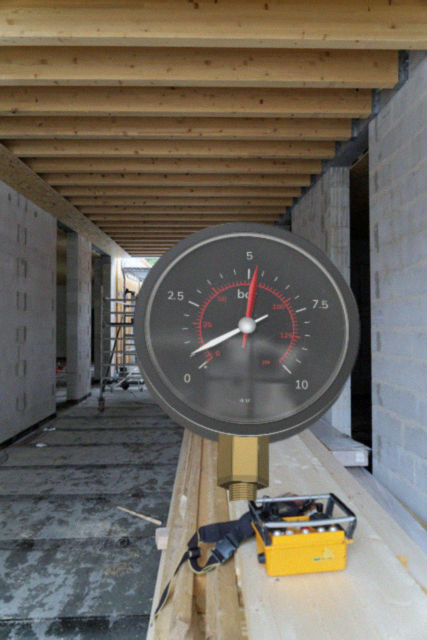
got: 5.25 bar
